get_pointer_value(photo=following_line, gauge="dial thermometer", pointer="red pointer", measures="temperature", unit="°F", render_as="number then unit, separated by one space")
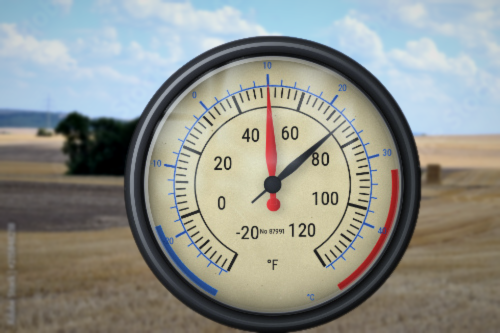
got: 50 °F
